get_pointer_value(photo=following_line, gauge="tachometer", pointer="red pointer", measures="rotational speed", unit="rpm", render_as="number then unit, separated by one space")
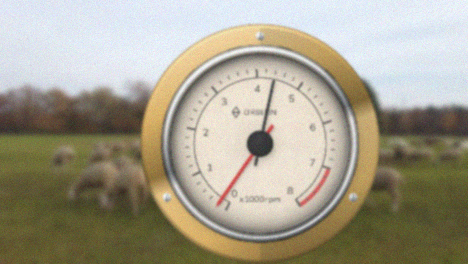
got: 200 rpm
